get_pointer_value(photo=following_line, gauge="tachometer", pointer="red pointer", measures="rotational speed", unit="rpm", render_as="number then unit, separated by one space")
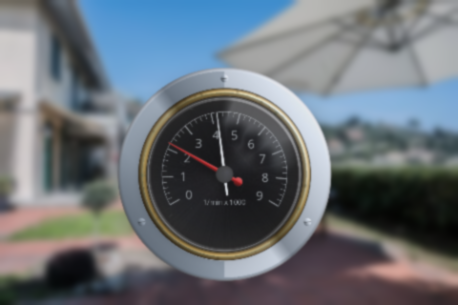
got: 2200 rpm
